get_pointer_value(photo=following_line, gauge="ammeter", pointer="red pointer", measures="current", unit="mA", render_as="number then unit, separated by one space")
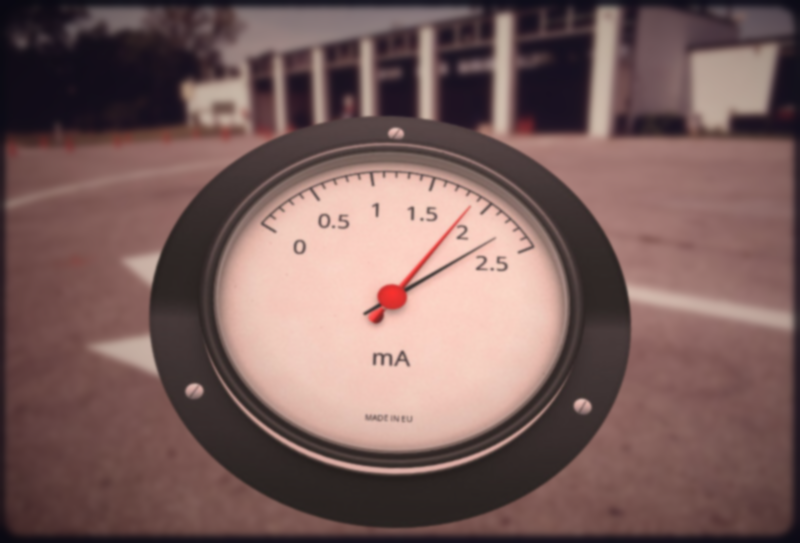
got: 1.9 mA
